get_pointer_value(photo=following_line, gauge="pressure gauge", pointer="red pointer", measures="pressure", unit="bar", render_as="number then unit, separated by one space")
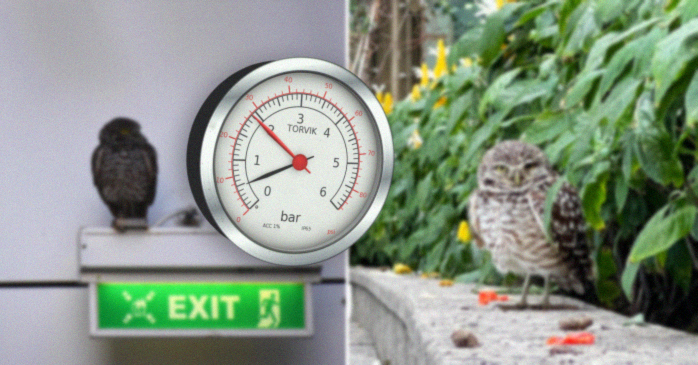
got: 1.9 bar
